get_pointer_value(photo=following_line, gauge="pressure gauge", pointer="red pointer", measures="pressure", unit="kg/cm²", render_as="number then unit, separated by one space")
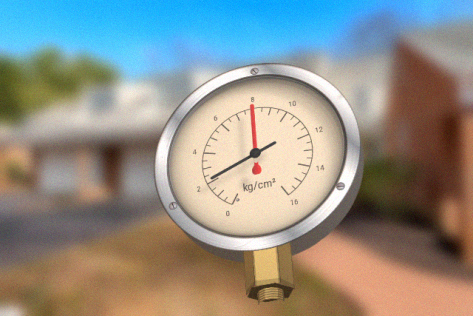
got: 8 kg/cm²
